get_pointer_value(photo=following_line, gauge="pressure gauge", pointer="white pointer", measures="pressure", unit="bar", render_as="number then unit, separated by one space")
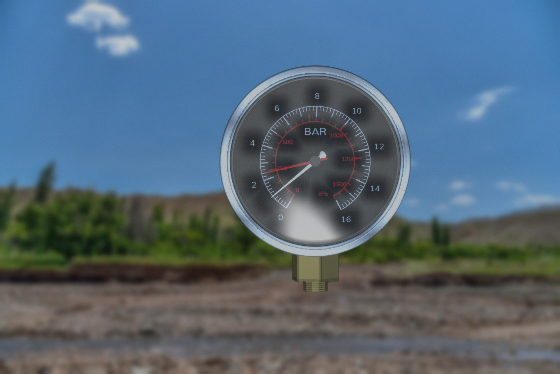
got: 1 bar
